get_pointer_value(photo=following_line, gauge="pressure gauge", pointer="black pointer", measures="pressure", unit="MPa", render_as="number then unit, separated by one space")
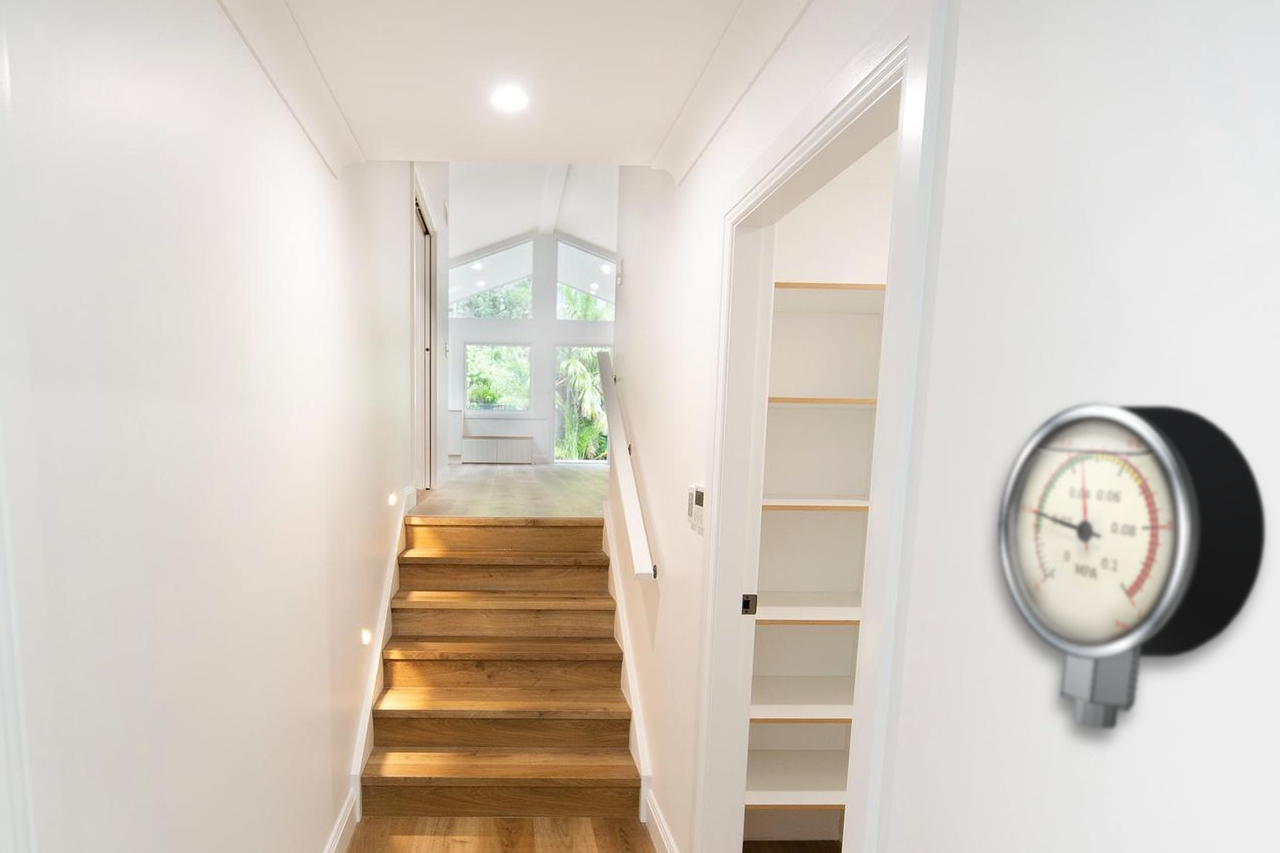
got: 0.02 MPa
